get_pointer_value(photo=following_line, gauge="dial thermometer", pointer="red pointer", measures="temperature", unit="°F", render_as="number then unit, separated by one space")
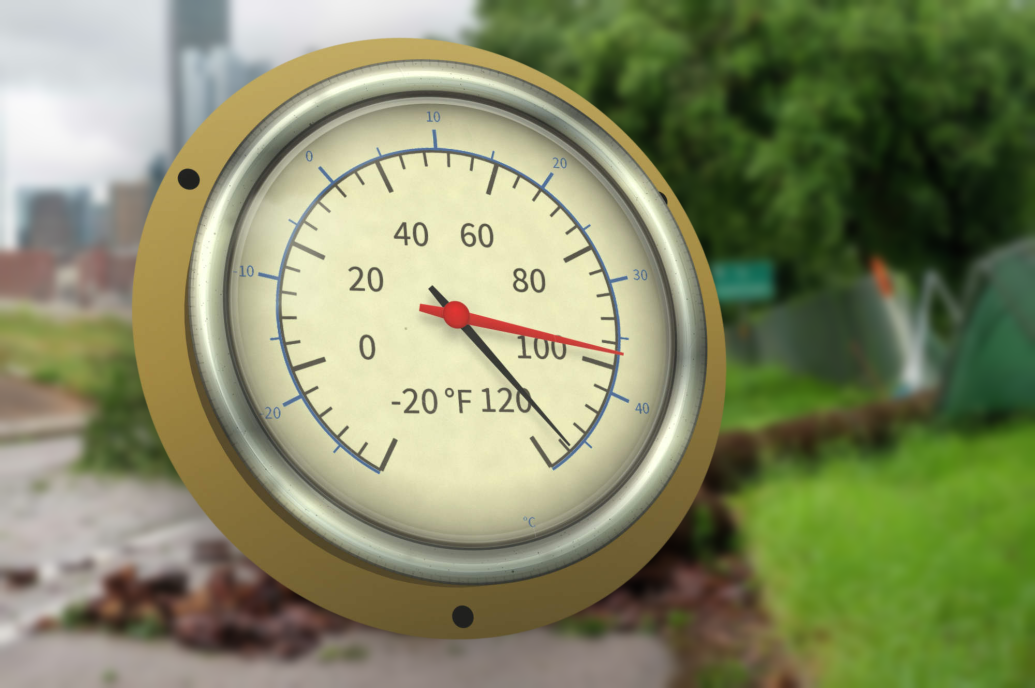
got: 98 °F
